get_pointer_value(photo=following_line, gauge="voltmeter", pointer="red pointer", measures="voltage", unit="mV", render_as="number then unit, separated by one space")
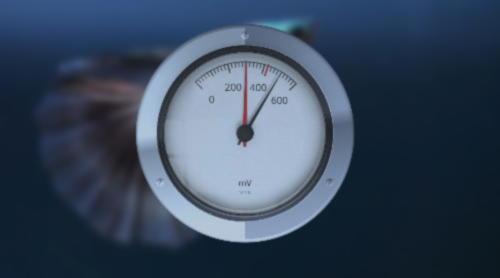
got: 300 mV
